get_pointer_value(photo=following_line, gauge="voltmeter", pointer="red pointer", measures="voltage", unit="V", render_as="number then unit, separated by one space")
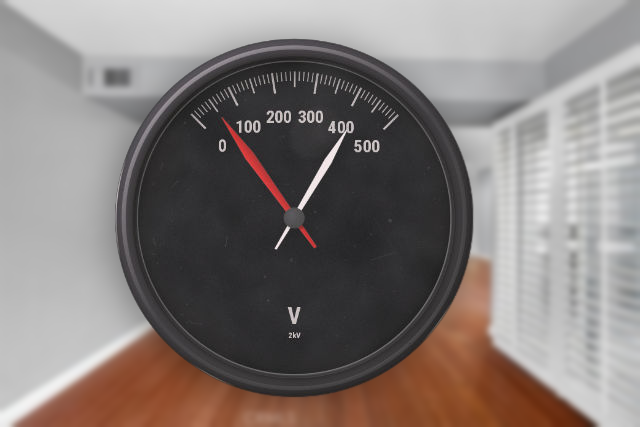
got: 50 V
